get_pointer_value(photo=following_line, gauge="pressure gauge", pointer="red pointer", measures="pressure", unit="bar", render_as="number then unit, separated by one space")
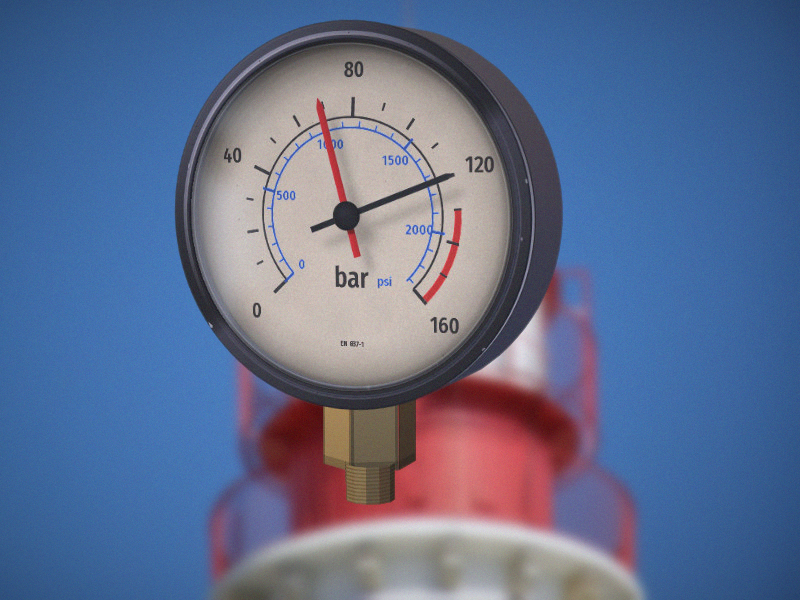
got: 70 bar
